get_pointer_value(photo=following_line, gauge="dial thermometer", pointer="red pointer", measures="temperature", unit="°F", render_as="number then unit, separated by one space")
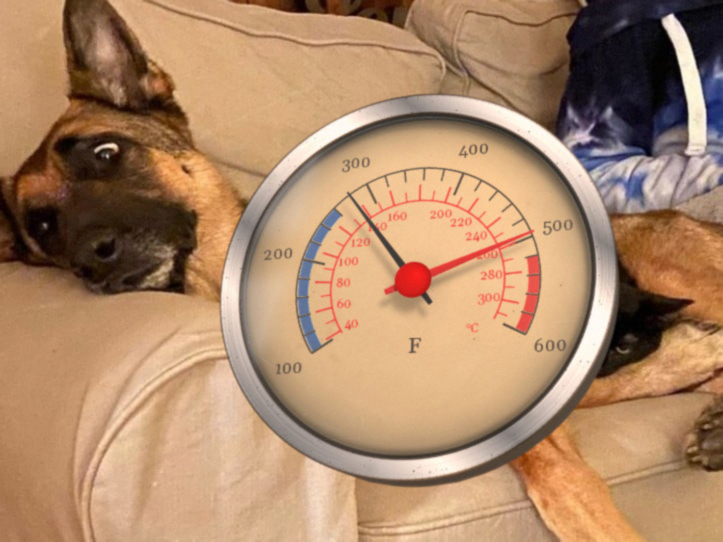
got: 500 °F
